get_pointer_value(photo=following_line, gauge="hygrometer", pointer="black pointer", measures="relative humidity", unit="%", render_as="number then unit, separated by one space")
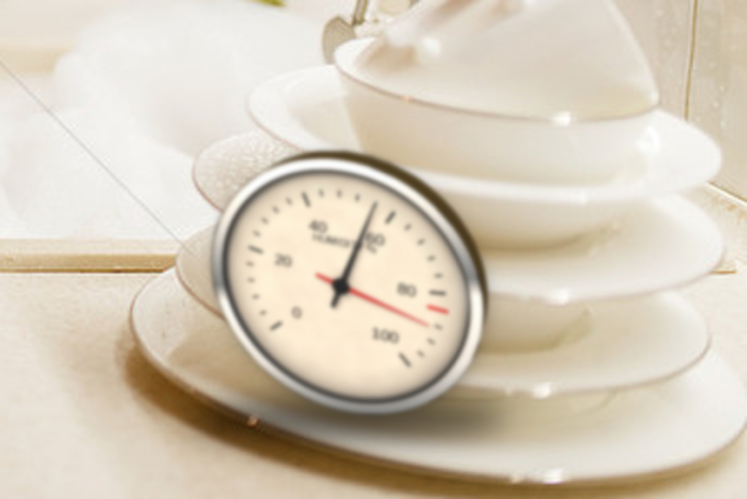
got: 56 %
